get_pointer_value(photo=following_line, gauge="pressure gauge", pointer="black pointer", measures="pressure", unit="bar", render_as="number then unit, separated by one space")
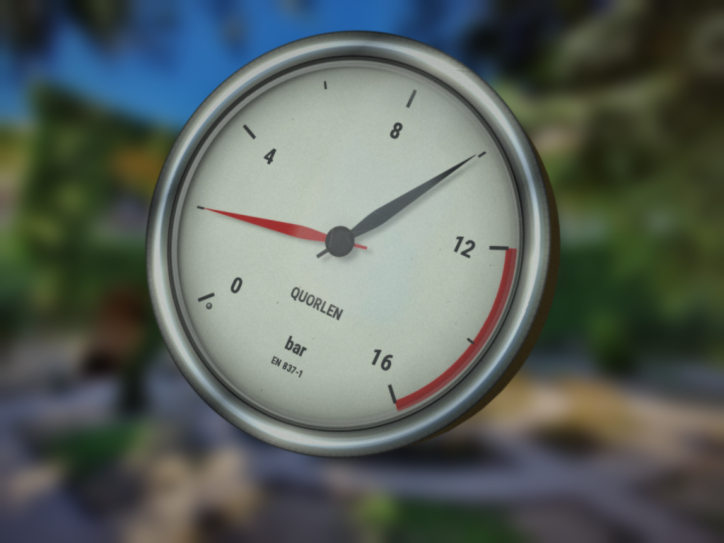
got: 10 bar
